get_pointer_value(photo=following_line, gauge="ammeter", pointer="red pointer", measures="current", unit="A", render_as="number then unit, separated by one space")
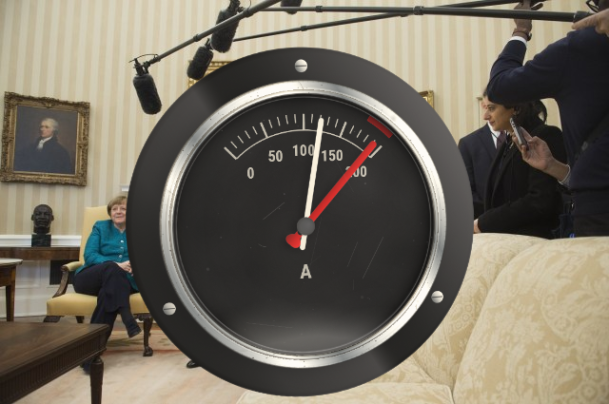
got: 190 A
